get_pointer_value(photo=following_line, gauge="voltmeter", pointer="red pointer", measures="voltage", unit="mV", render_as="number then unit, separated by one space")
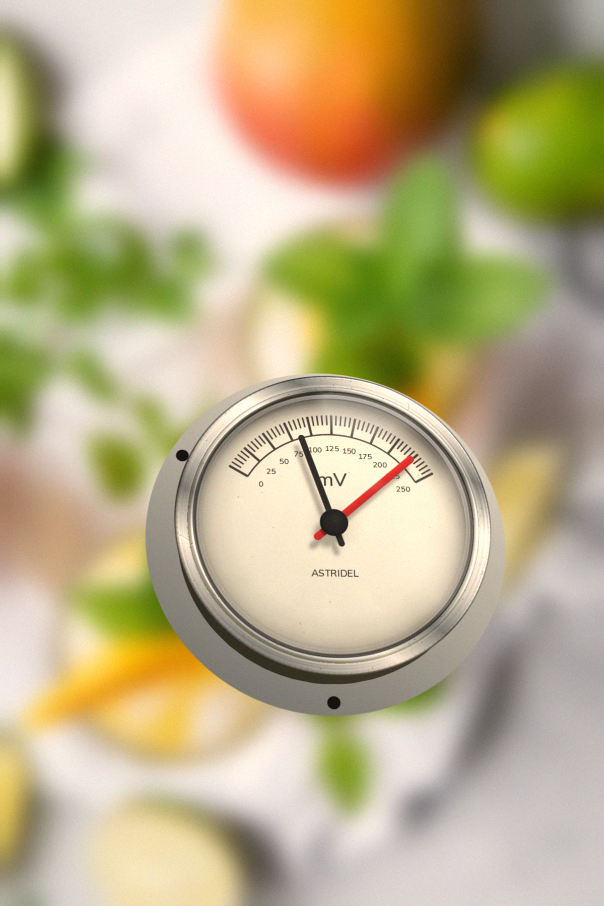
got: 225 mV
